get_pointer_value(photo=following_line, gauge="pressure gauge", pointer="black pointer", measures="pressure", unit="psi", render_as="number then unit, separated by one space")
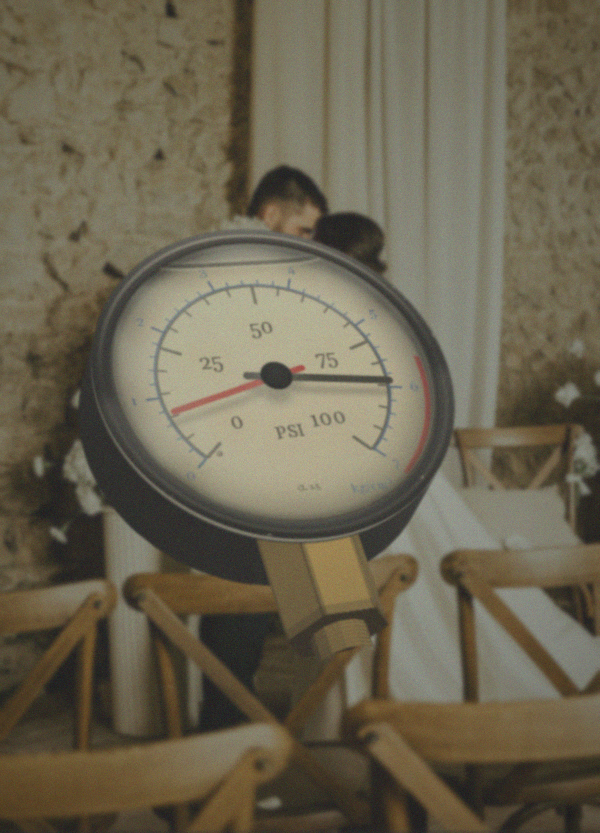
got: 85 psi
